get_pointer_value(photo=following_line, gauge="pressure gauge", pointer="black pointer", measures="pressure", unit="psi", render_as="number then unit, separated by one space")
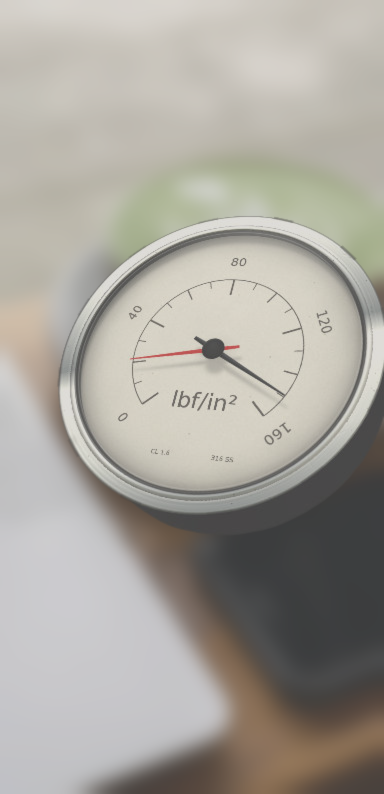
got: 150 psi
